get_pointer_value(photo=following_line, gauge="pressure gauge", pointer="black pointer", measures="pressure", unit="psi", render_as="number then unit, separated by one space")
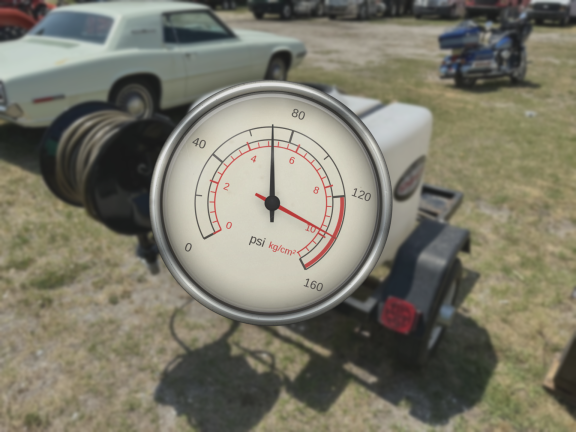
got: 70 psi
